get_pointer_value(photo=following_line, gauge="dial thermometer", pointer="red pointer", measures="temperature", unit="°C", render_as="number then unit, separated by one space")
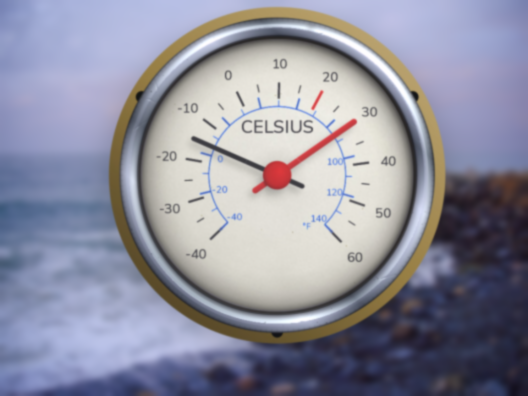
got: 30 °C
